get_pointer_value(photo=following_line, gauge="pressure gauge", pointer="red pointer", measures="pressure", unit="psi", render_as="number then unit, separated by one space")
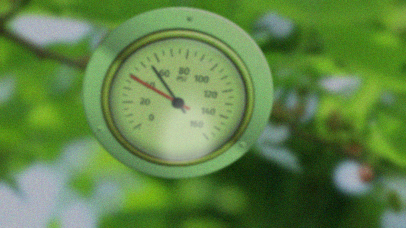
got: 40 psi
